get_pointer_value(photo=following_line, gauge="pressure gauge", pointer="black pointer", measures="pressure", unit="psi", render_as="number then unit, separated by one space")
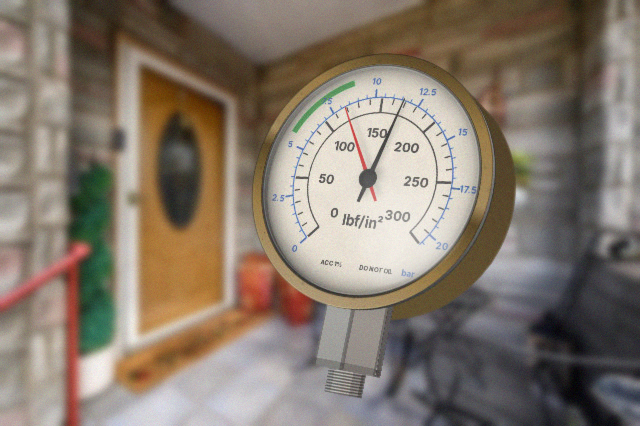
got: 170 psi
